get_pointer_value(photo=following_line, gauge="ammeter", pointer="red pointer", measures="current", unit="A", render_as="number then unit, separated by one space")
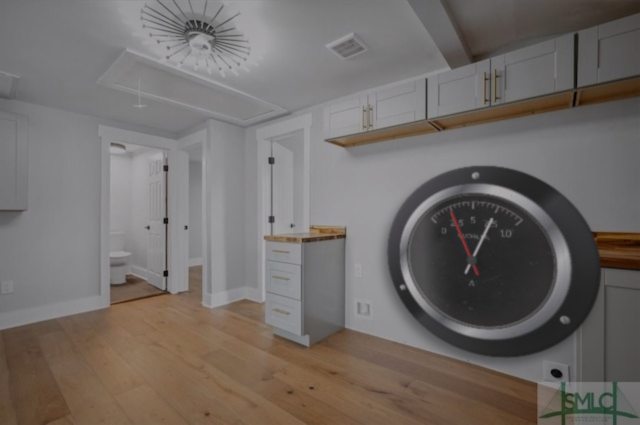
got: 2.5 A
